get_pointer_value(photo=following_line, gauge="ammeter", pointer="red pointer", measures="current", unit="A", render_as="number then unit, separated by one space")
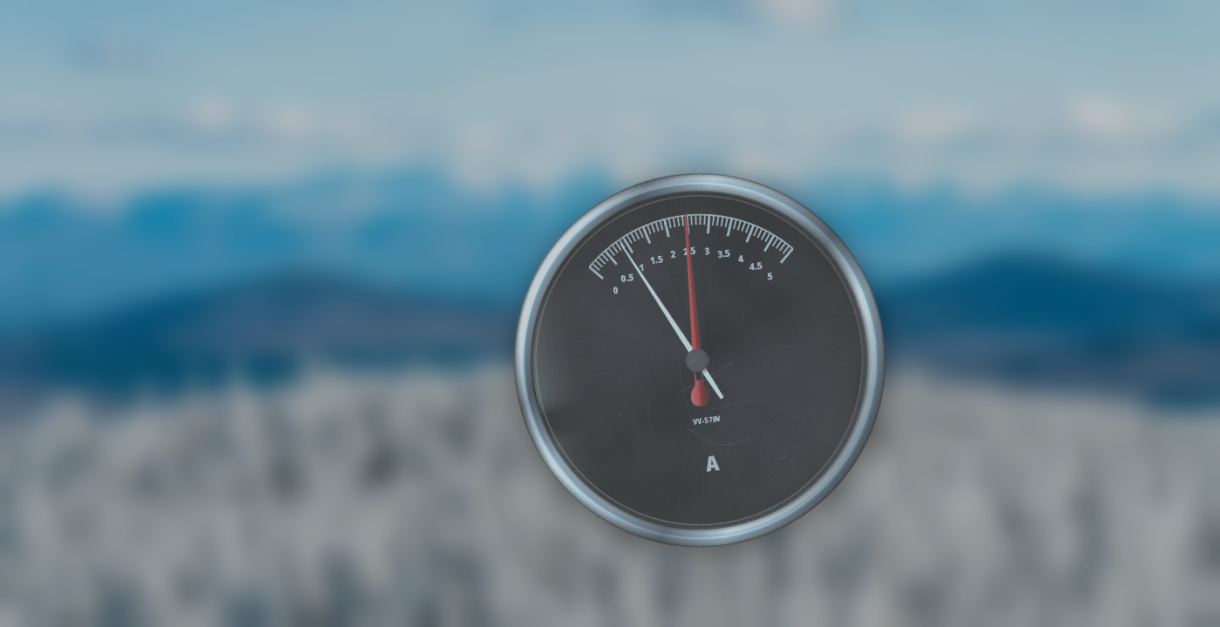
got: 2.5 A
